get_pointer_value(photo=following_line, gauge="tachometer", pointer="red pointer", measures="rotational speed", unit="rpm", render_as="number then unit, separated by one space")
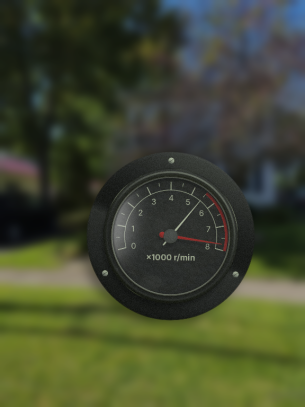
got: 7750 rpm
